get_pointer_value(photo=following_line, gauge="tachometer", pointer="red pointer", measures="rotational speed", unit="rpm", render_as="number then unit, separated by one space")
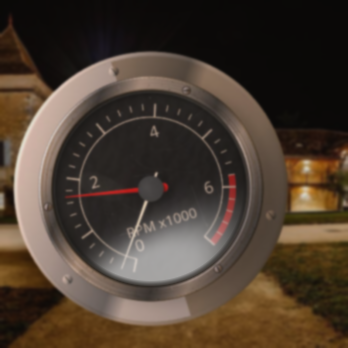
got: 1700 rpm
